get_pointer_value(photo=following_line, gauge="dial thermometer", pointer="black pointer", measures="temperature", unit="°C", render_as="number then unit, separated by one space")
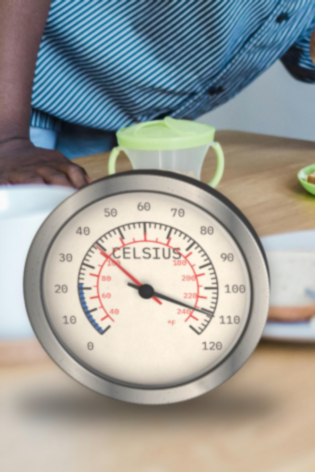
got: 110 °C
